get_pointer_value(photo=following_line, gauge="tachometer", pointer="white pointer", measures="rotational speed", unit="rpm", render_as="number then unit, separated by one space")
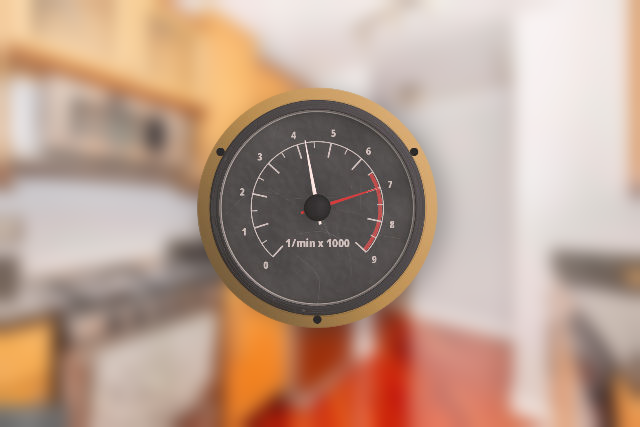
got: 4250 rpm
